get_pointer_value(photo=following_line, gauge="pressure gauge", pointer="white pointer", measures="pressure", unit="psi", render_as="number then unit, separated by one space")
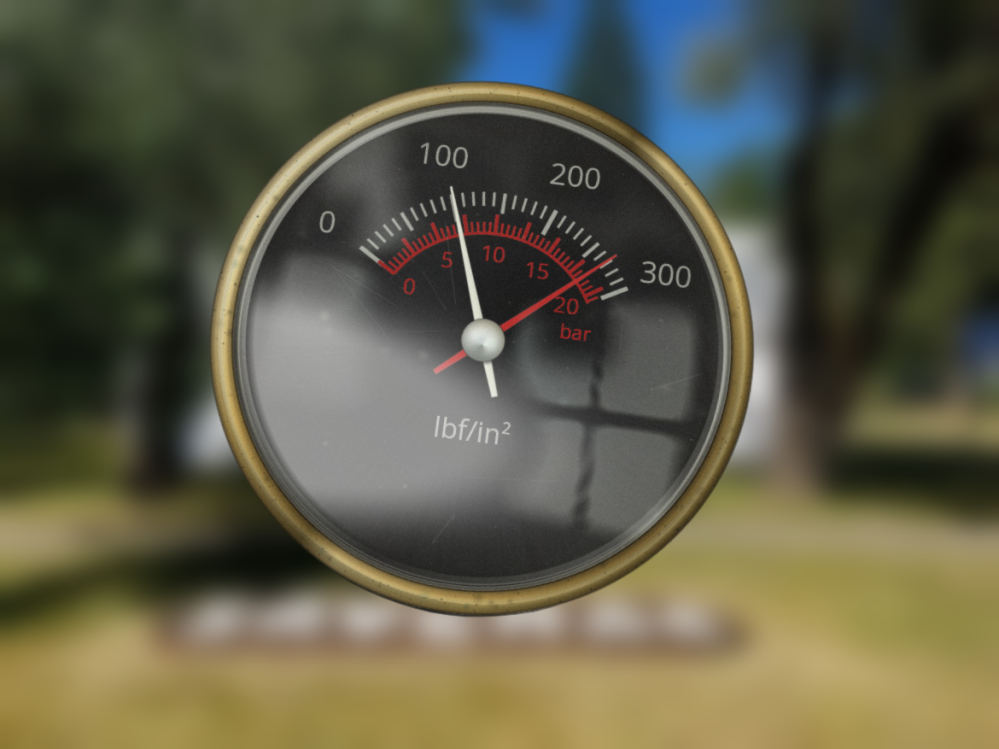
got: 100 psi
